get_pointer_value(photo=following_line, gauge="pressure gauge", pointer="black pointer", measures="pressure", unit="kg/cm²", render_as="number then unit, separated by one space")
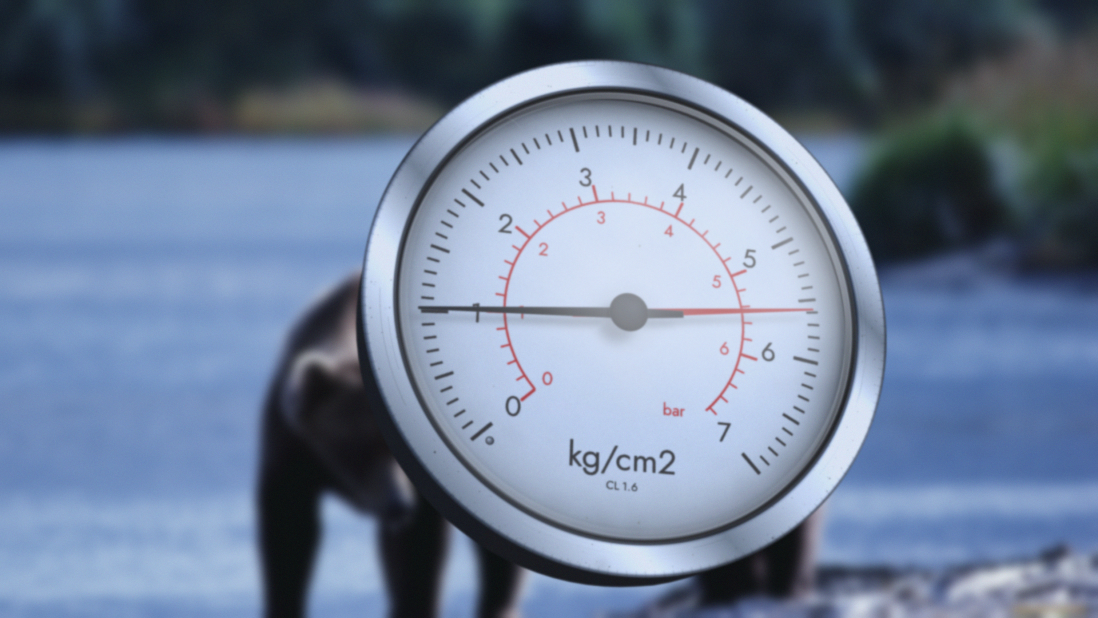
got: 1 kg/cm²
